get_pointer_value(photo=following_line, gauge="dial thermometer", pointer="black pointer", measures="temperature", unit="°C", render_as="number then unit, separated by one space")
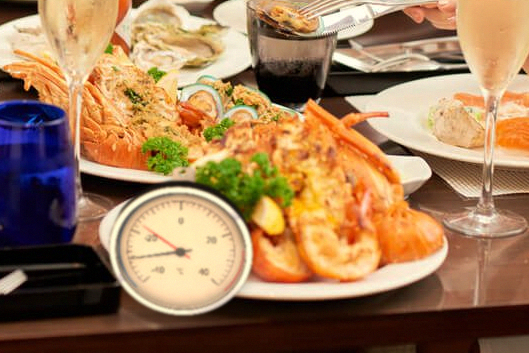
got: -30 °C
